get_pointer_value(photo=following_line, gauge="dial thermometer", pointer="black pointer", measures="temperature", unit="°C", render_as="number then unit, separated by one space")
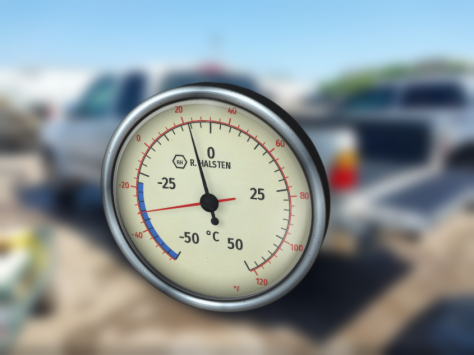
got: -5 °C
